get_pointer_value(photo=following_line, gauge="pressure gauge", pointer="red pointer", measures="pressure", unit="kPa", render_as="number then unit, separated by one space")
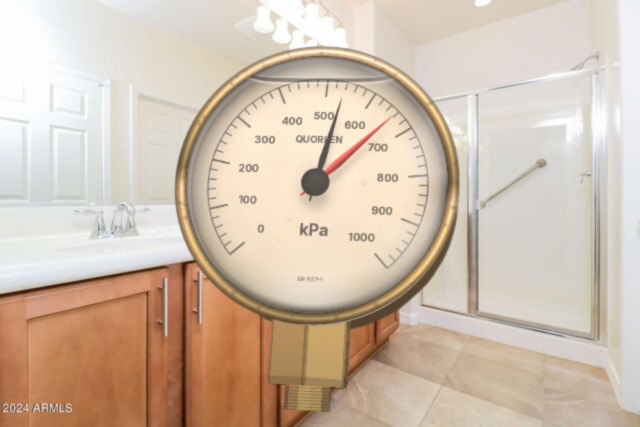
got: 660 kPa
